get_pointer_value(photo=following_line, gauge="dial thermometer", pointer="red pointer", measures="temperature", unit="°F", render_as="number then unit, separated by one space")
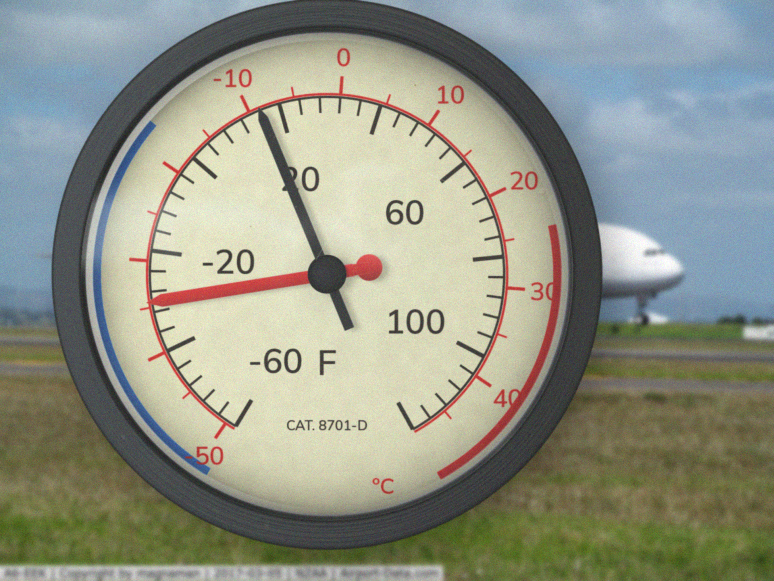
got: -30 °F
